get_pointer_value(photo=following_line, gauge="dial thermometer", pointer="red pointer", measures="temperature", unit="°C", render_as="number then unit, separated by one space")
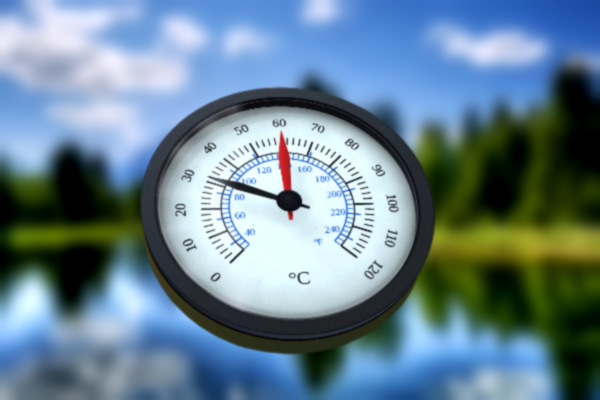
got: 60 °C
